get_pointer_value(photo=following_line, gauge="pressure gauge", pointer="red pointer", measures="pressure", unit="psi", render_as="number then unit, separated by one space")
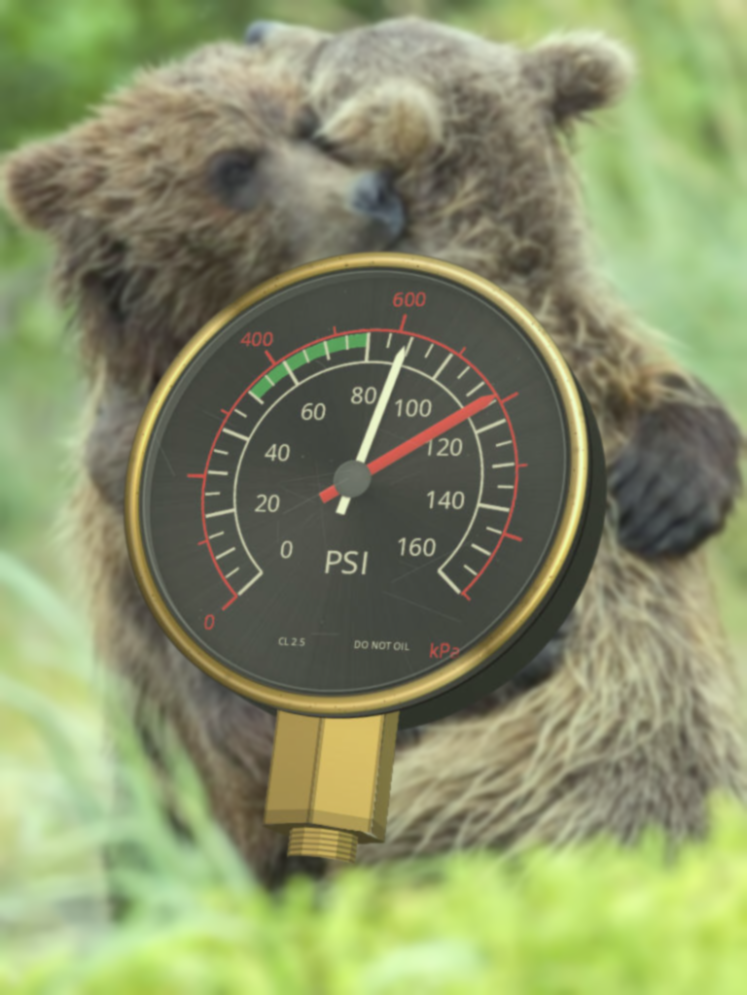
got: 115 psi
